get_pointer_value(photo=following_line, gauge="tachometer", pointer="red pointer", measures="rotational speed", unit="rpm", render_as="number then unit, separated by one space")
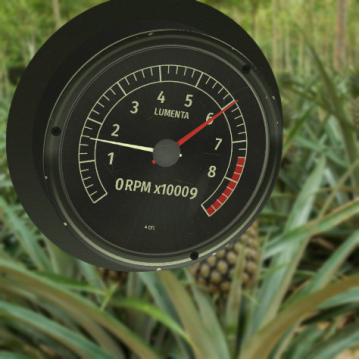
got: 6000 rpm
